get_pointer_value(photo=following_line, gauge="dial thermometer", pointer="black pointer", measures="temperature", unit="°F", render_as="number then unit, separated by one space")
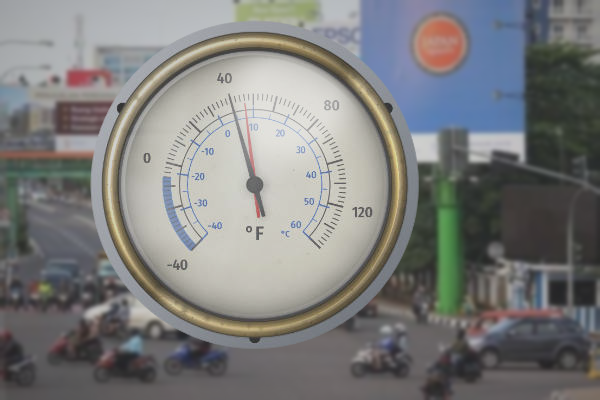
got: 40 °F
